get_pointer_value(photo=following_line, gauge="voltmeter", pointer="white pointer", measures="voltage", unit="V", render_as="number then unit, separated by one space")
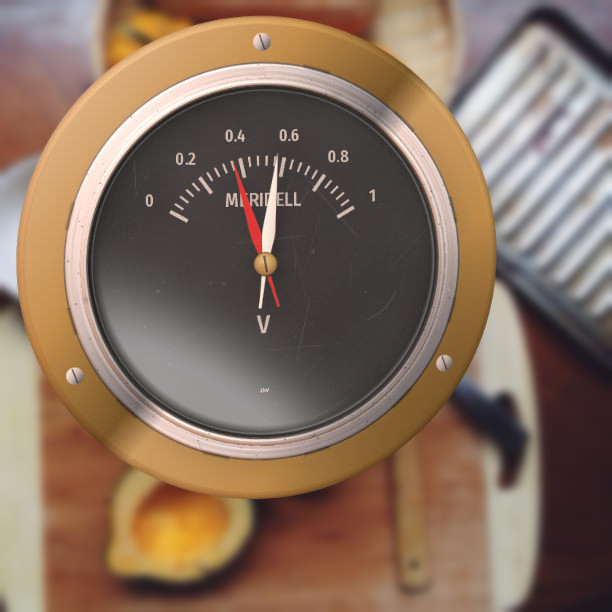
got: 0.56 V
